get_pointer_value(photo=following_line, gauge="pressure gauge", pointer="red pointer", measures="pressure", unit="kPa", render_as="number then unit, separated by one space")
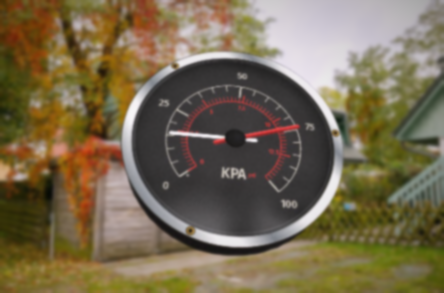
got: 75 kPa
